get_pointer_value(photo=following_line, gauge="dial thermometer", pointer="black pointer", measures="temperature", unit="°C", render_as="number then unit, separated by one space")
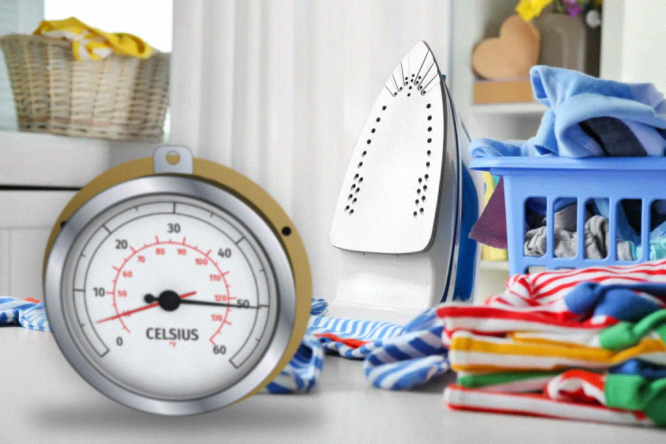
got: 50 °C
